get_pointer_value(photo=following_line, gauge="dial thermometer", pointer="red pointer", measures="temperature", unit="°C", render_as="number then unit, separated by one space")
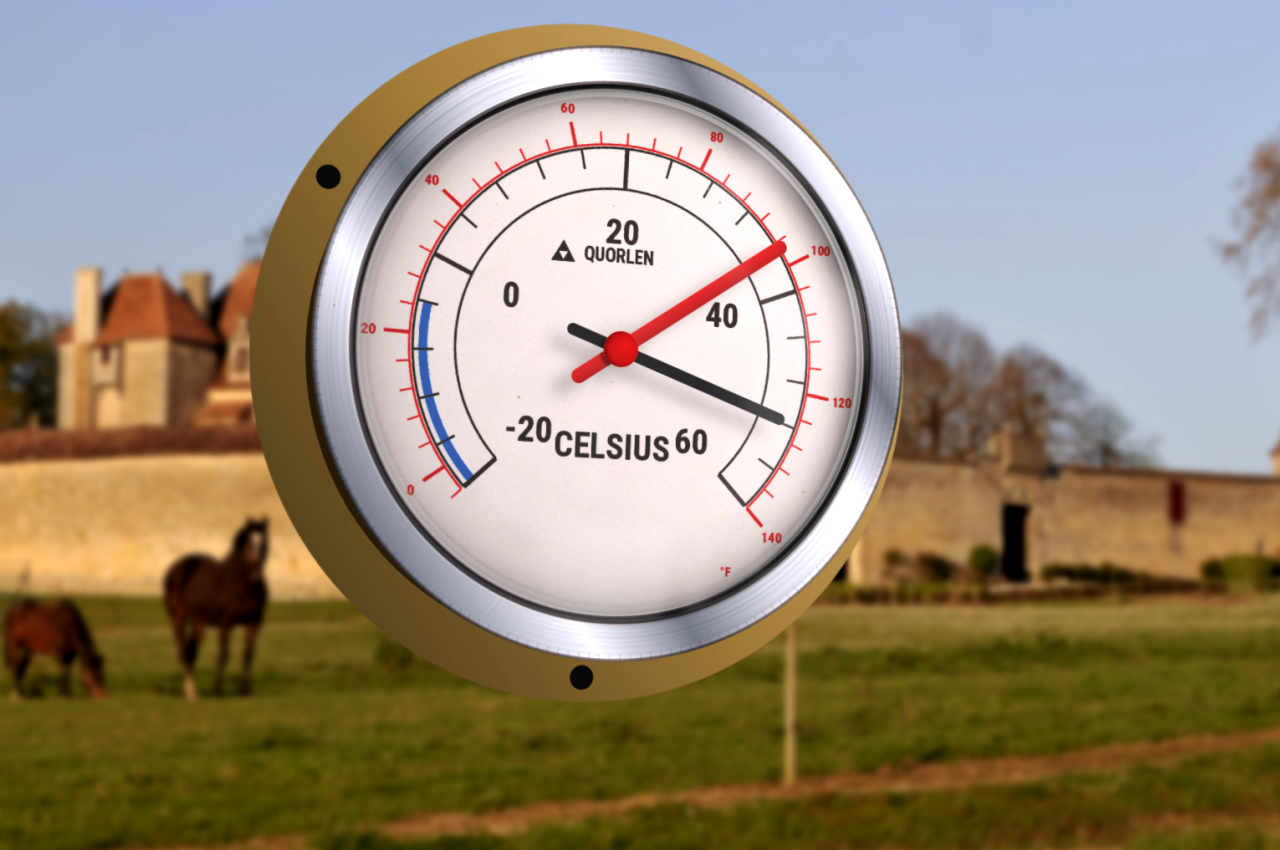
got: 36 °C
